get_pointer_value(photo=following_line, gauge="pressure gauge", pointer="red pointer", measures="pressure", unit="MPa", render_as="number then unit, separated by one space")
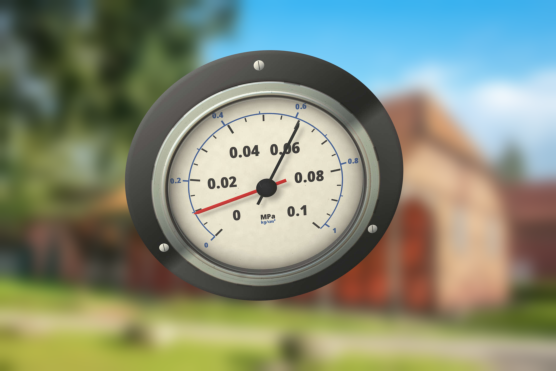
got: 0.01 MPa
